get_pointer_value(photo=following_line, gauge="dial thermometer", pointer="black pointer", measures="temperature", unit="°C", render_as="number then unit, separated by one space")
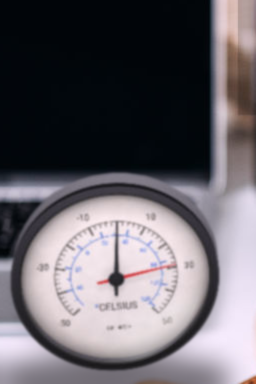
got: 0 °C
